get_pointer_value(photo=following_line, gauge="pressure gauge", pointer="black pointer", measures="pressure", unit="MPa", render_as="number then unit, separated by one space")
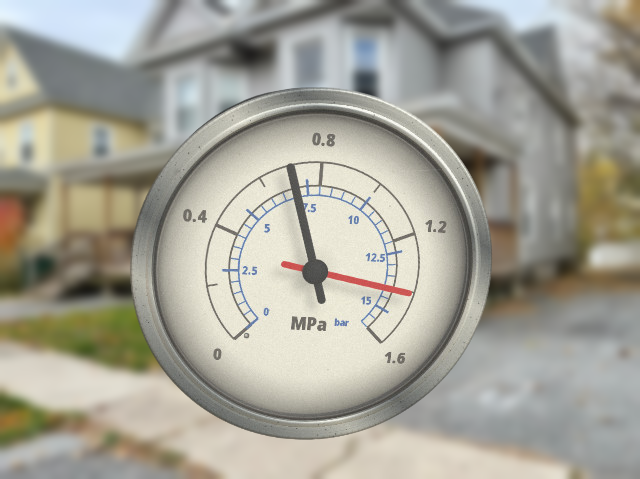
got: 0.7 MPa
